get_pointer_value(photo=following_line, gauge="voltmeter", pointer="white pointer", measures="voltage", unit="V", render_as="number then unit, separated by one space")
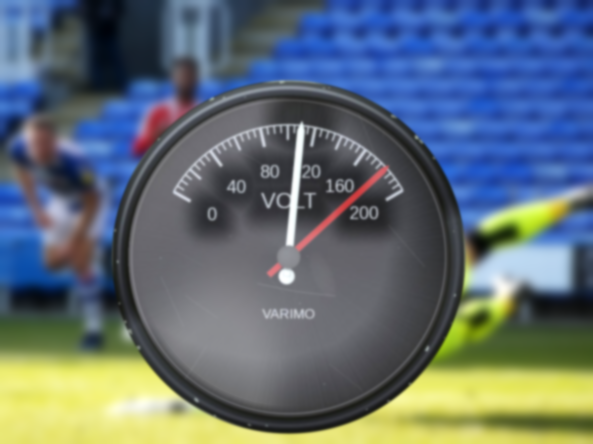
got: 110 V
